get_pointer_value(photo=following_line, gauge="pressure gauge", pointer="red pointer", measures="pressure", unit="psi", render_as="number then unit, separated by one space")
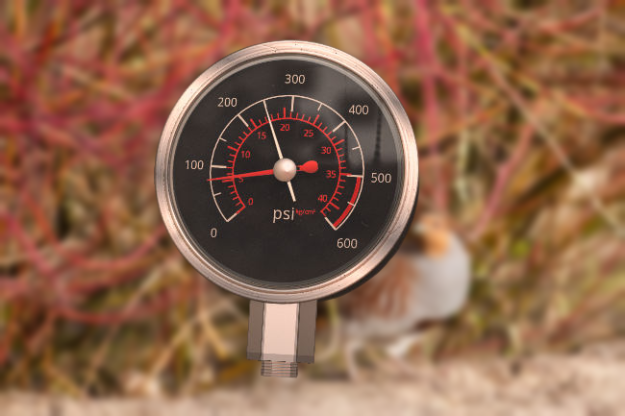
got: 75 psi
